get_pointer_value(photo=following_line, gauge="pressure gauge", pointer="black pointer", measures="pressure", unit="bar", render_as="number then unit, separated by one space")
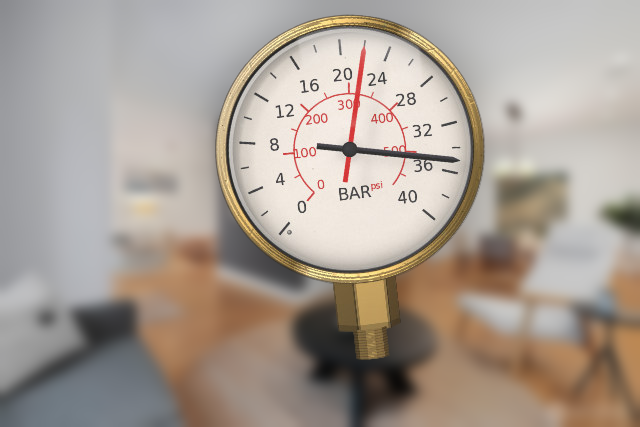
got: 35 bar
